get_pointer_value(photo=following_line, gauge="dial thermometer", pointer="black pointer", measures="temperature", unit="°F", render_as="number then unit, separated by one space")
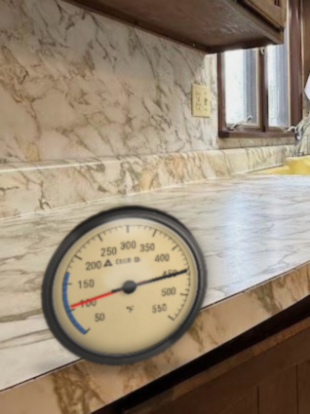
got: 450 °F
